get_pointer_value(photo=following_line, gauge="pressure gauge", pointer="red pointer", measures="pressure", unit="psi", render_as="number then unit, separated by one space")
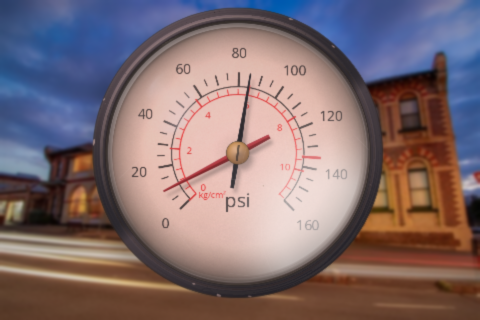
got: 10 psi
